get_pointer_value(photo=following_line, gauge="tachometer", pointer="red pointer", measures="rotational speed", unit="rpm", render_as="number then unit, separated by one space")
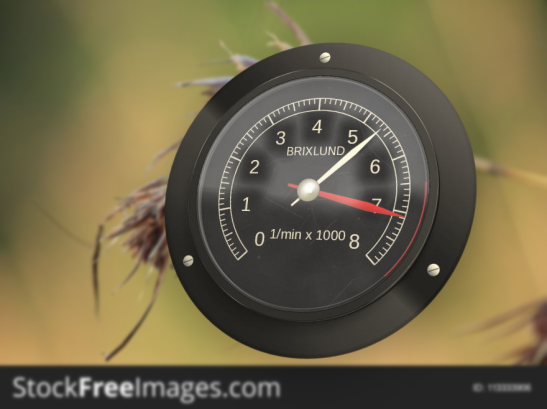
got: 7100 rpm
